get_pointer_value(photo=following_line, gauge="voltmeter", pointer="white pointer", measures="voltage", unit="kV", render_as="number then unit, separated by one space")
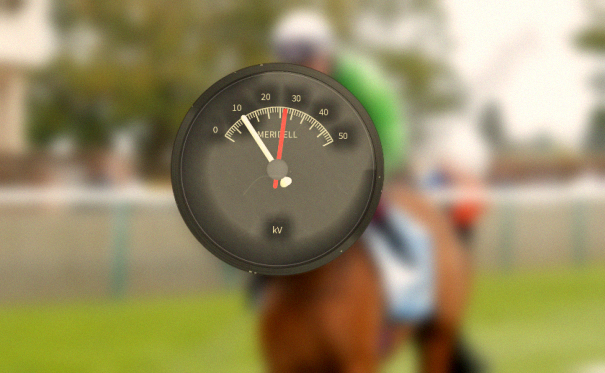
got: 10 kV
